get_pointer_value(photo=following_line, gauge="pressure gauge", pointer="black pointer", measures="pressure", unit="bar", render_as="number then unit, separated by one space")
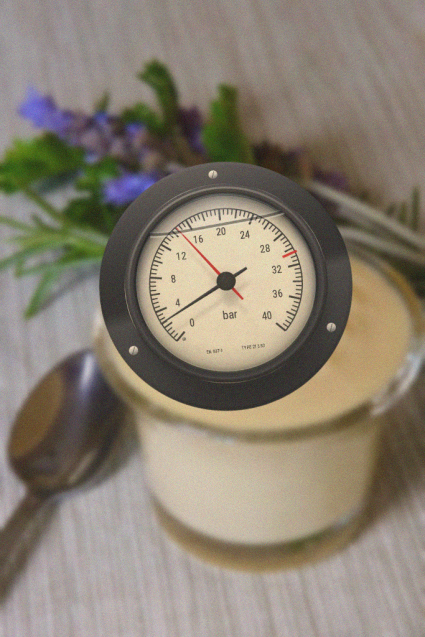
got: 2.5 bar
